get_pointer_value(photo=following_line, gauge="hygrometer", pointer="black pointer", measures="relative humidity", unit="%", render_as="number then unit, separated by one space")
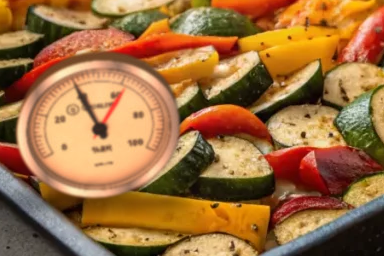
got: 40 %
